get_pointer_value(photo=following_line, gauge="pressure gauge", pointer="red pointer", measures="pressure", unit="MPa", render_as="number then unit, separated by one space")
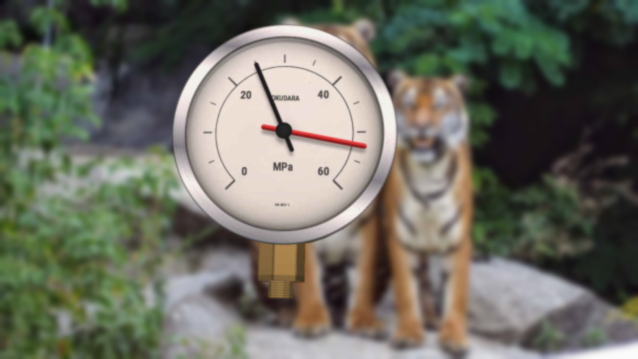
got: 52.5 MPa
